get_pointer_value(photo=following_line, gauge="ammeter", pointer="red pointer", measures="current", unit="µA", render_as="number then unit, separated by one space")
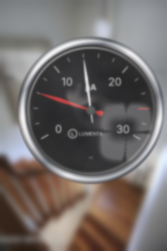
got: 6 µA
